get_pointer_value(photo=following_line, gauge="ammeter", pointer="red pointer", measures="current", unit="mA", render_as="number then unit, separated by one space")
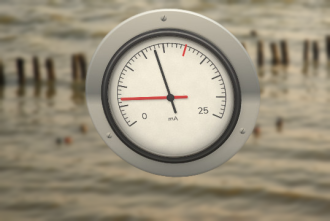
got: 3.5 mA
